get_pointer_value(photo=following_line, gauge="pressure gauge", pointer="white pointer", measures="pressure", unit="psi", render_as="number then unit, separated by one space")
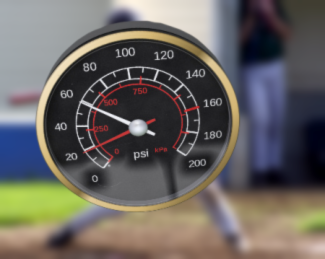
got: 60 psi
